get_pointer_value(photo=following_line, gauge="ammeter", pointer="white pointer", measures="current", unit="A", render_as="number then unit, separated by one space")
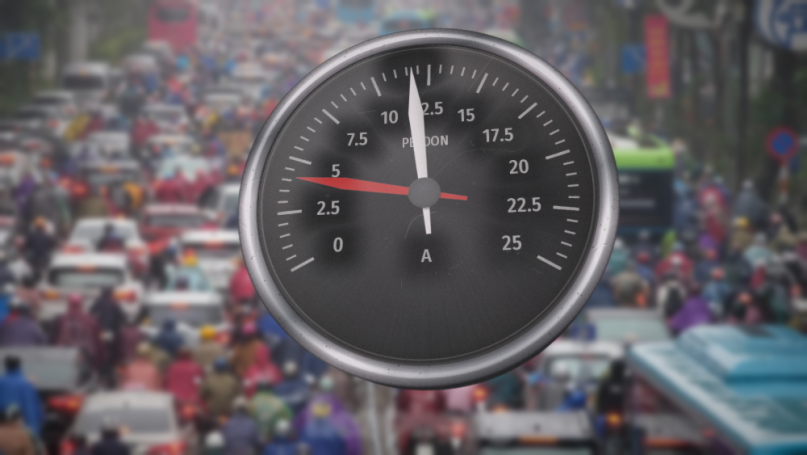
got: 11.75 A
